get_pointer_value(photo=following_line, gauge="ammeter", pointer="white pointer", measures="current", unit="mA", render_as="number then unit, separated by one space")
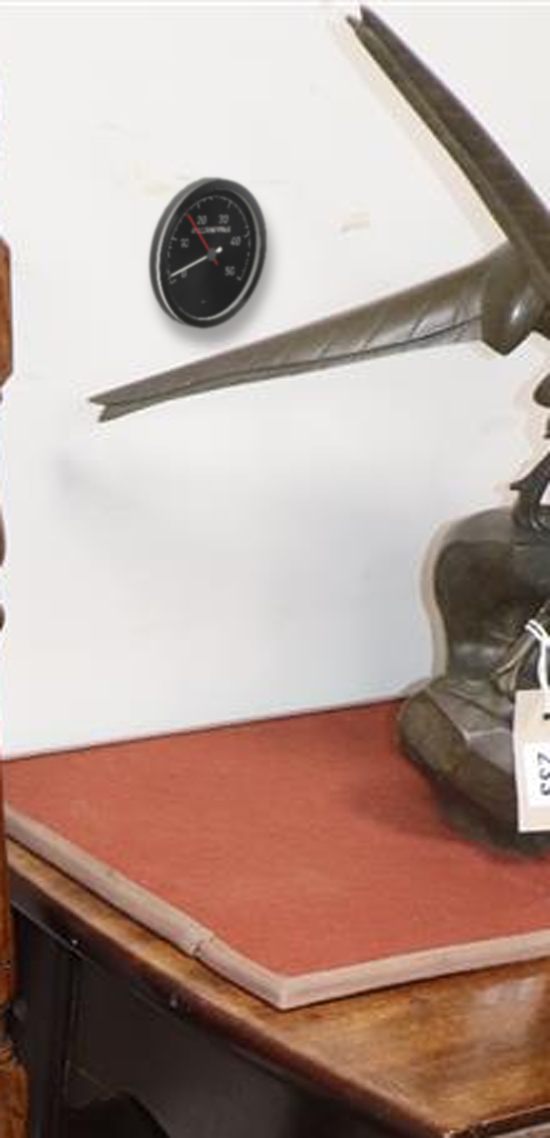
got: 2 mA
